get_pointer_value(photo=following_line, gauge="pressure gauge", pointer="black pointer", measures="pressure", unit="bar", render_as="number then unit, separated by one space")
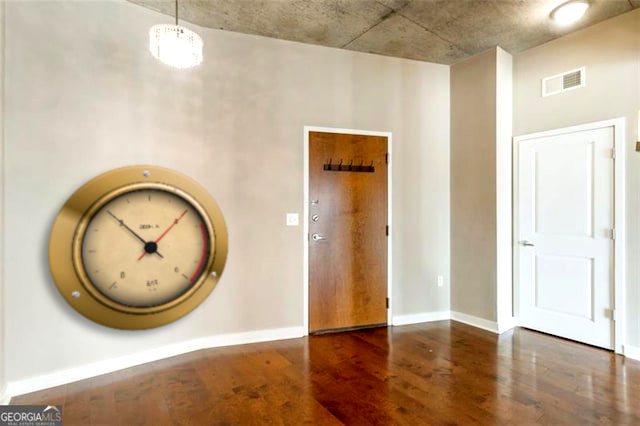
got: 2 bar
